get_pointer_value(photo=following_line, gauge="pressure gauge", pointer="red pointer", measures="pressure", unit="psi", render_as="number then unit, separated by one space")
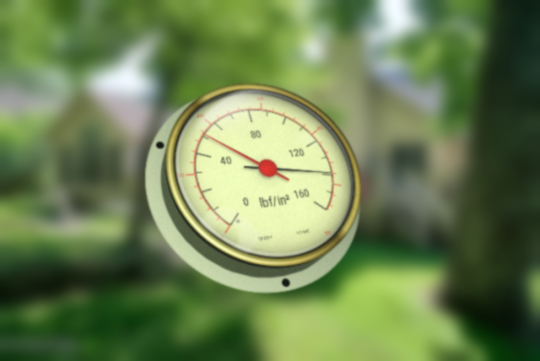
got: 50 psi
